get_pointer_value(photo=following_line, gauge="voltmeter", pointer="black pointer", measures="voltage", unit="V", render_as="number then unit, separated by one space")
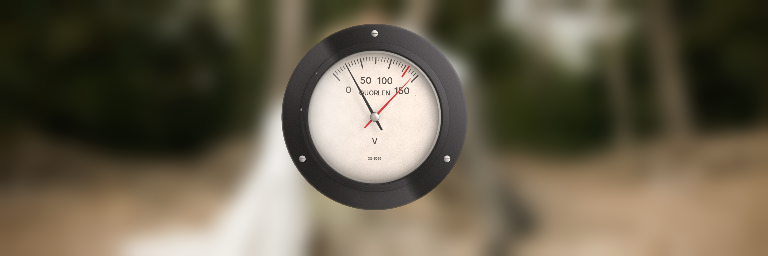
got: 25 V
